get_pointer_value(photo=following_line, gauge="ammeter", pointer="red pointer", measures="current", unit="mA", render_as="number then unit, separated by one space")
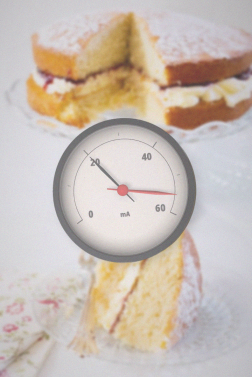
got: 55 mA
